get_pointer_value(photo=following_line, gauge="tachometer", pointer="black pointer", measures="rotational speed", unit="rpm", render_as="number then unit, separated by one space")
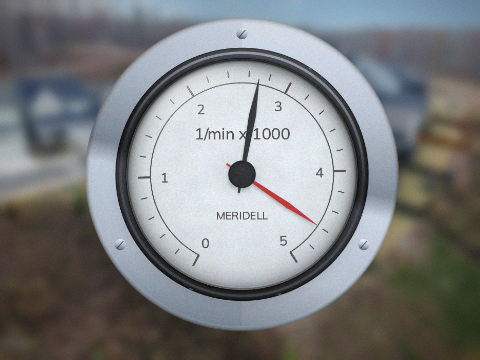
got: 2700 rpm
